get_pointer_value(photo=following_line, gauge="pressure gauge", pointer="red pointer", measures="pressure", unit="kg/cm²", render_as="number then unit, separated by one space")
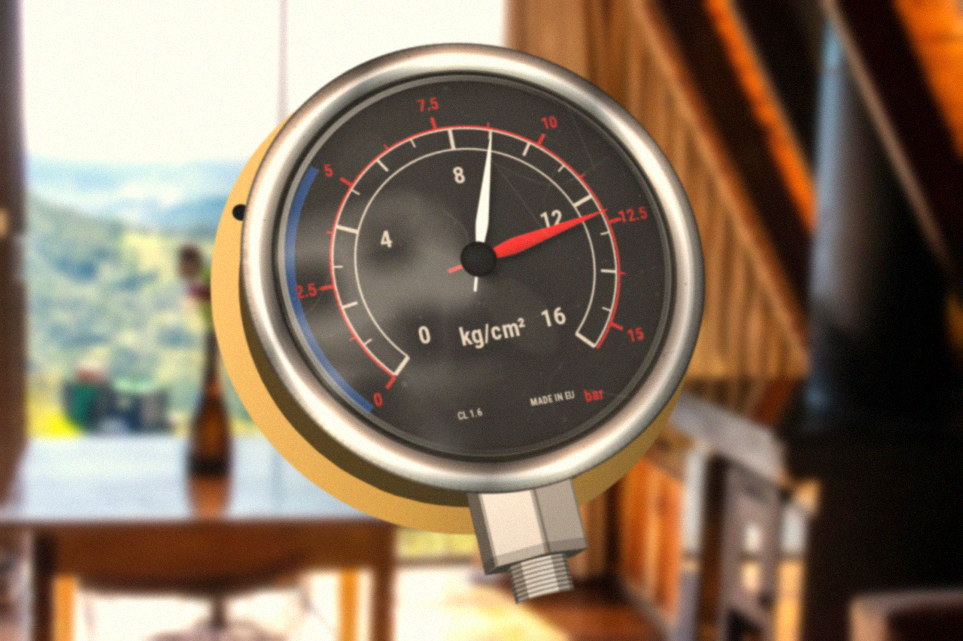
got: 12.5 kg/cm²
